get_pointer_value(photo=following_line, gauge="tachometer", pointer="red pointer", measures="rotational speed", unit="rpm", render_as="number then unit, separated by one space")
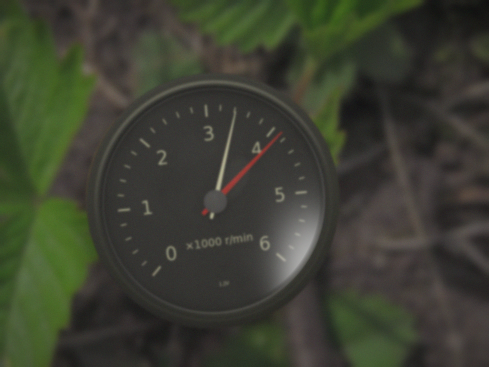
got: 4100 rpm
